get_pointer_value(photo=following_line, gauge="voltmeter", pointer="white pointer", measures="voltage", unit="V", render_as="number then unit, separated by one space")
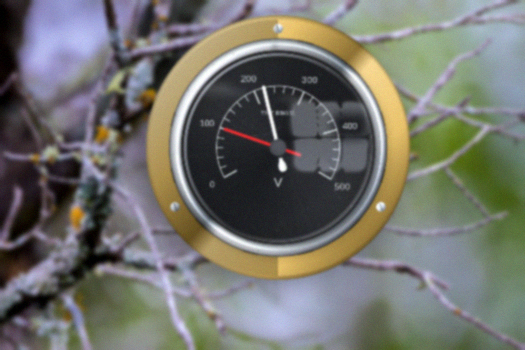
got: 220 V
